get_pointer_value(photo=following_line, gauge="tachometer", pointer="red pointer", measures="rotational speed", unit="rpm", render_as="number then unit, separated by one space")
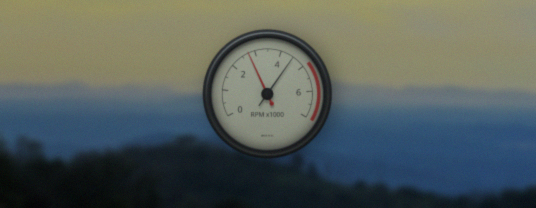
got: 2750 rpm
